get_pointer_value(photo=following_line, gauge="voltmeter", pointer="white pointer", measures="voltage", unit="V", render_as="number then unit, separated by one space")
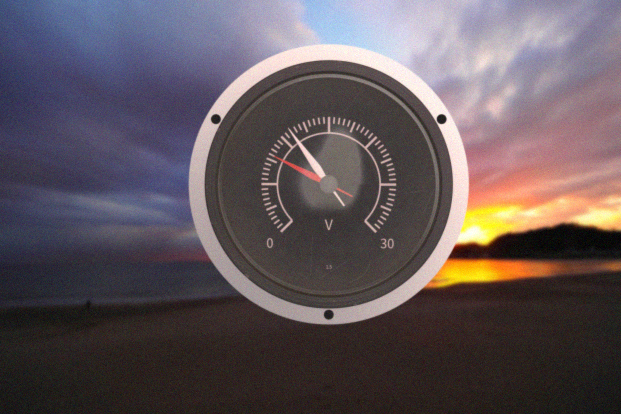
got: 11 V
